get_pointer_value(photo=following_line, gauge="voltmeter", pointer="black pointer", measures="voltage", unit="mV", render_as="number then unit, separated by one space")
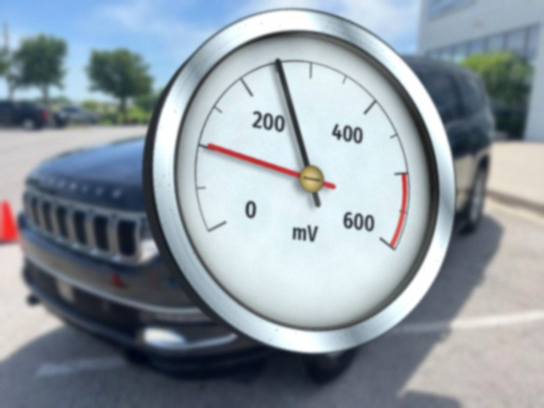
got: 250 mV
